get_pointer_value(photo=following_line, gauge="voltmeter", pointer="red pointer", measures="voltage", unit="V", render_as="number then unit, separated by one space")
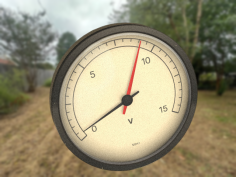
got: 9 V
